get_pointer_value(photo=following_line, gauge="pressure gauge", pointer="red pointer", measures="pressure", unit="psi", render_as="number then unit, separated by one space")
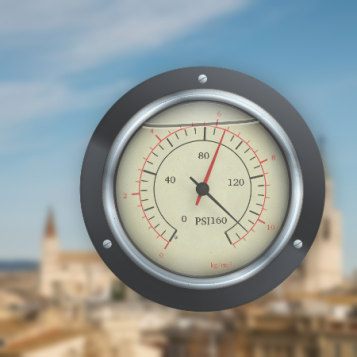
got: 90 psi
